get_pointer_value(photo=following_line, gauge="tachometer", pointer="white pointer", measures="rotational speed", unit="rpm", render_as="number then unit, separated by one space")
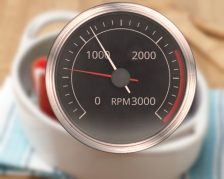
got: 1150 rpm
